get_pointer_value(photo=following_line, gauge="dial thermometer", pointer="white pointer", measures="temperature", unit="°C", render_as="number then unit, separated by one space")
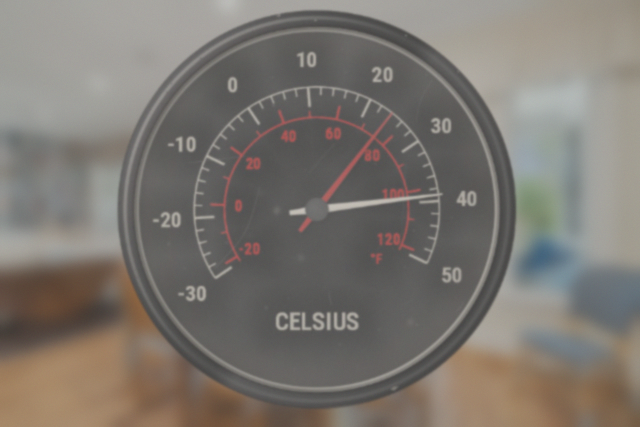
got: 39 °C
